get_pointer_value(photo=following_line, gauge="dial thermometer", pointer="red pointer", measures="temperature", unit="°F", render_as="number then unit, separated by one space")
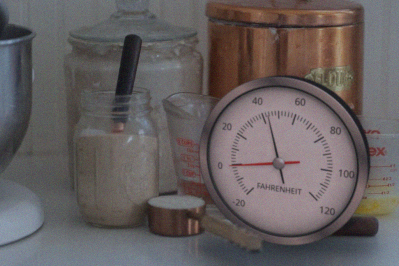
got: 0 °F
